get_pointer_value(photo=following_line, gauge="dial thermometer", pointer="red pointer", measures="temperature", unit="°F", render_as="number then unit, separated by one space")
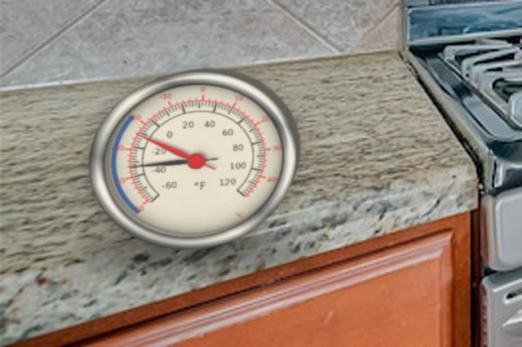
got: -10 °F
